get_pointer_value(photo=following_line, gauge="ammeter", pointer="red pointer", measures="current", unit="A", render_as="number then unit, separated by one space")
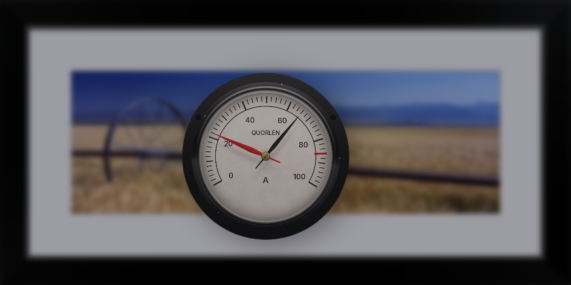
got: 22 A
